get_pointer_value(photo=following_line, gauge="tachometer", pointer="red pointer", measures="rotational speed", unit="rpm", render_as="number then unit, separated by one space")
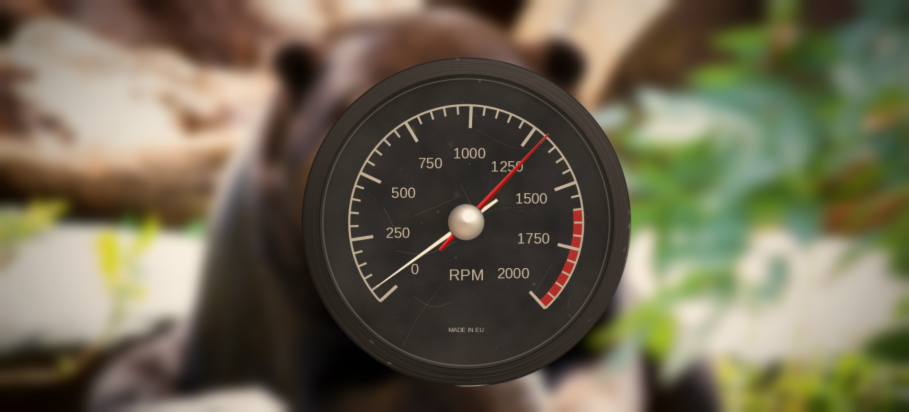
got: 1300 rpm
